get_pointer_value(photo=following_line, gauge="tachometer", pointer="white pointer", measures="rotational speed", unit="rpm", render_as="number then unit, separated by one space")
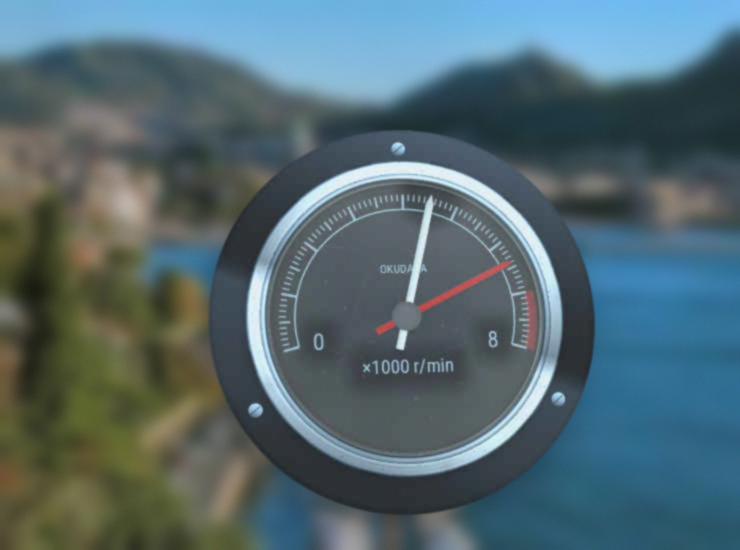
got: 4500 rpm
